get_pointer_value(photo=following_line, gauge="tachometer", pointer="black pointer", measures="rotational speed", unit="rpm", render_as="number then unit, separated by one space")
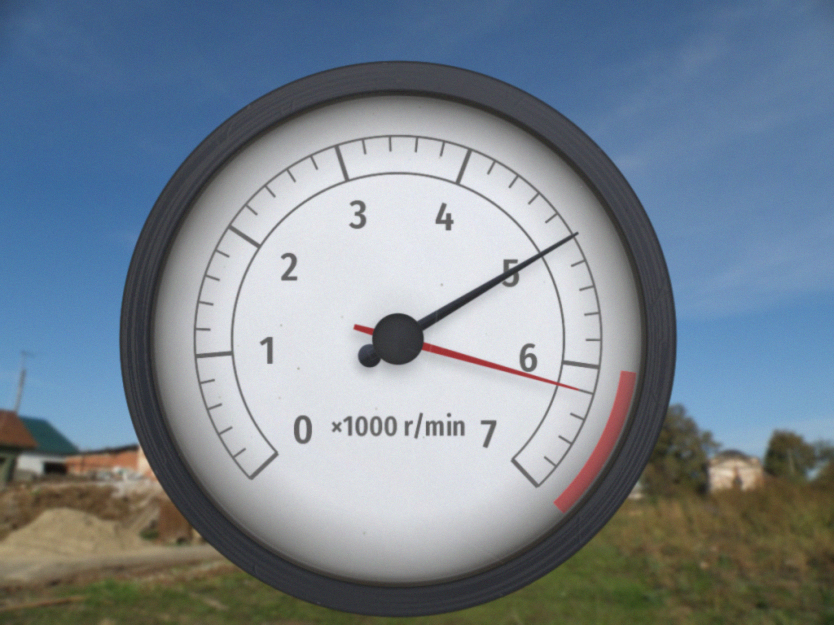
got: 5000 rpm
